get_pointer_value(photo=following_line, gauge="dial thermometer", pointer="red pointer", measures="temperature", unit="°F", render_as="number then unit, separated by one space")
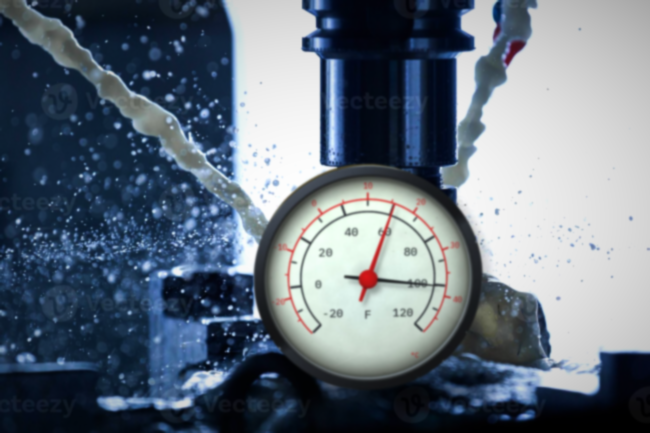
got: 60 °F
